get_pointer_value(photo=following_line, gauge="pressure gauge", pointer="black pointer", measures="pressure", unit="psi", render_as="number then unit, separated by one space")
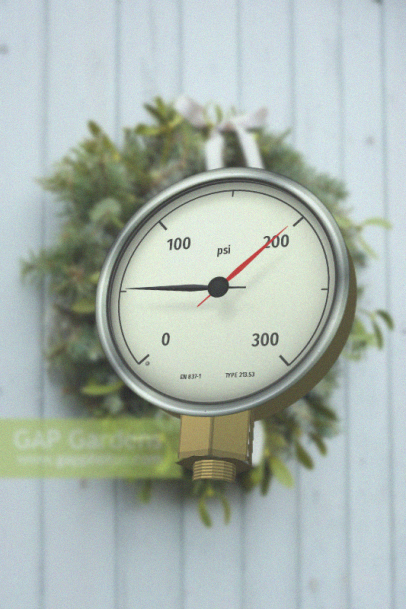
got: 50 psi
